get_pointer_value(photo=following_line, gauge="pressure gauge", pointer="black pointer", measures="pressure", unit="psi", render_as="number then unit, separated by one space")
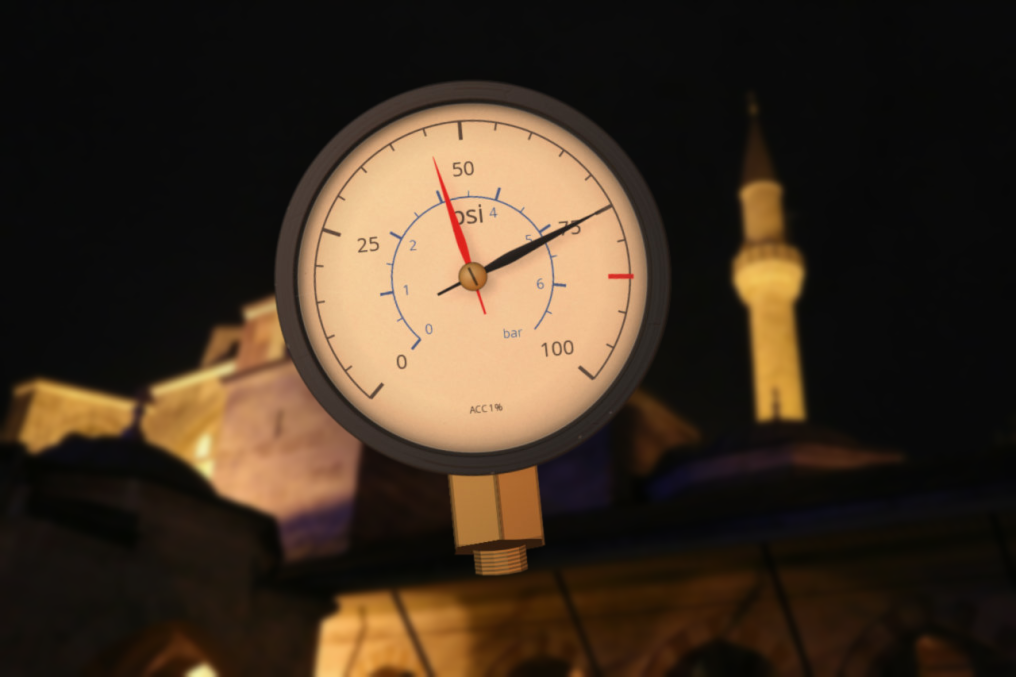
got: 75 psi
